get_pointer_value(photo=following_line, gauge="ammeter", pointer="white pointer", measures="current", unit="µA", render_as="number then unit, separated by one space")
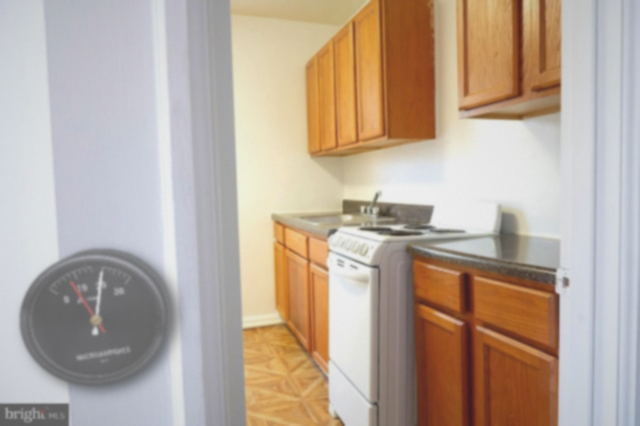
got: 20 µA
